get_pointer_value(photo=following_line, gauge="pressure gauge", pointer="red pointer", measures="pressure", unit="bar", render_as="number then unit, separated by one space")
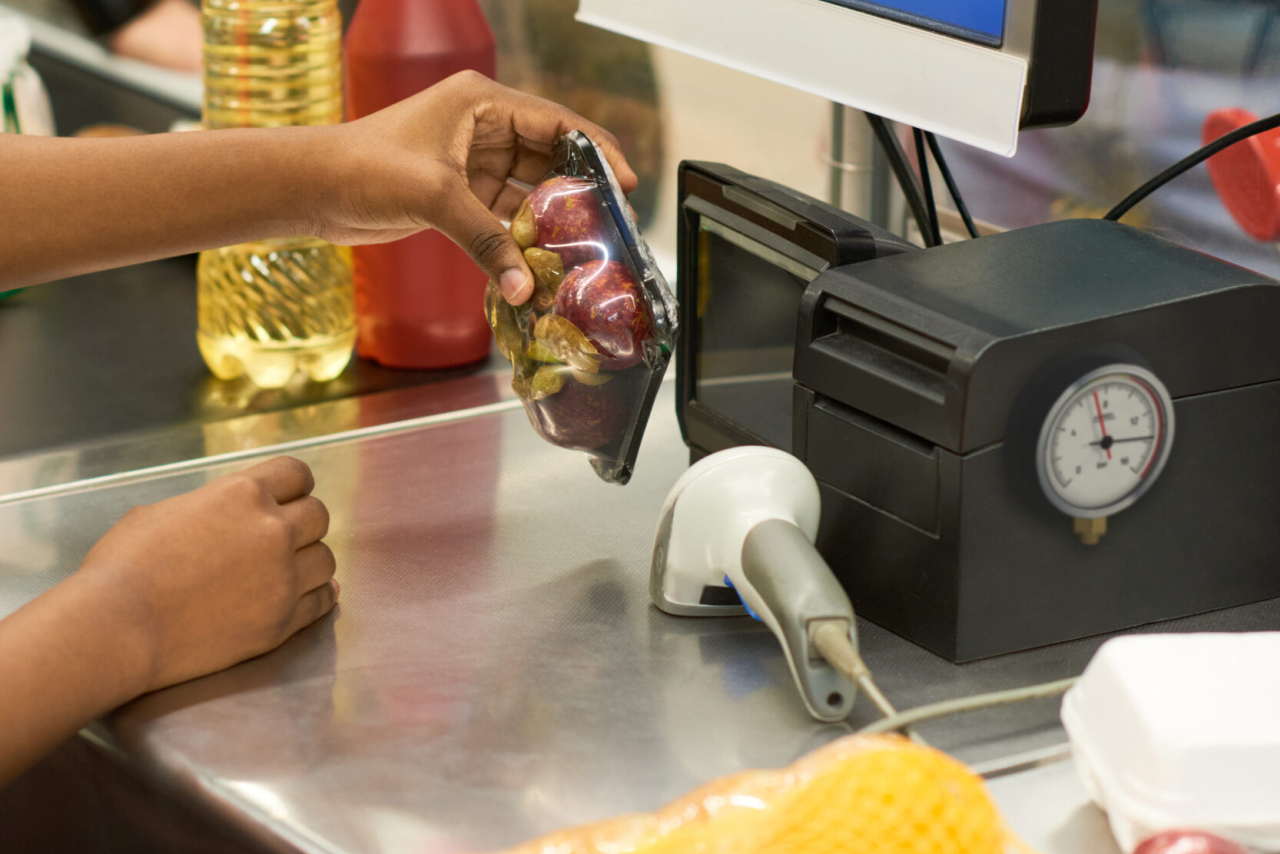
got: 7 bar
